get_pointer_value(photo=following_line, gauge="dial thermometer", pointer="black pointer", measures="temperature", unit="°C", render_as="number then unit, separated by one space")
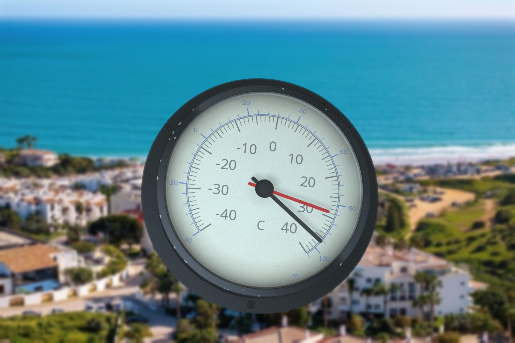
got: 36 °C
